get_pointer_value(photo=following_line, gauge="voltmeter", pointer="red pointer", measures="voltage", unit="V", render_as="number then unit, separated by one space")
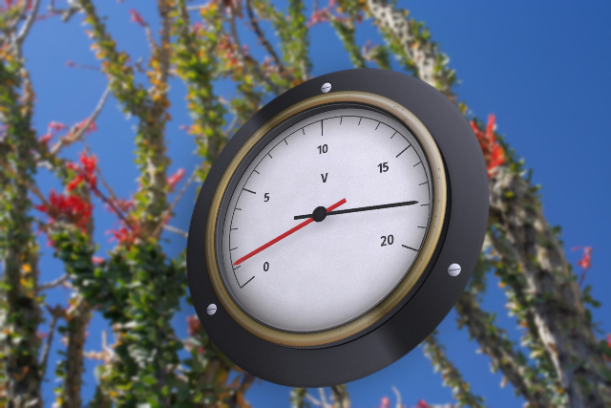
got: 1 V
